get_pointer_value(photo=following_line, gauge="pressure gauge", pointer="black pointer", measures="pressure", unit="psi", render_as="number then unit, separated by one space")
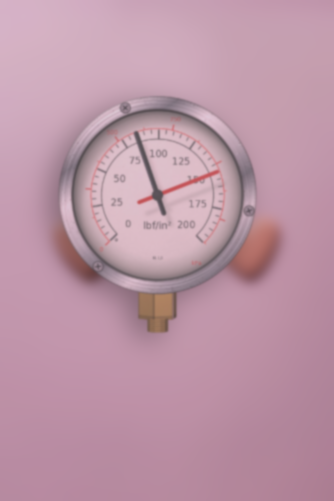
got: 85 psi
